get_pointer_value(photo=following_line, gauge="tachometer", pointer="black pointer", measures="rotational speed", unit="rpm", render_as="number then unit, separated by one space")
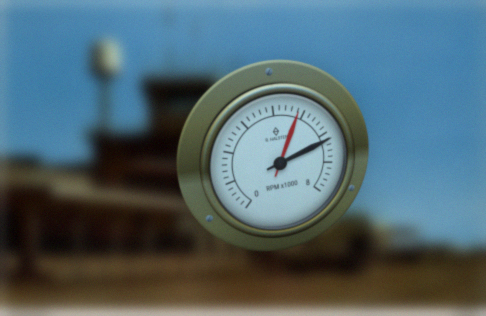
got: 6200 rpm
